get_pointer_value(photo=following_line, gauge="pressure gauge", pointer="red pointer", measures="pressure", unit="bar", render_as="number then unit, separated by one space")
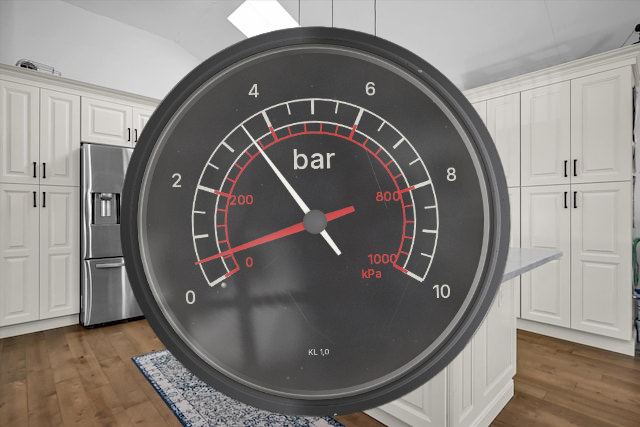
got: 0.5 bar
